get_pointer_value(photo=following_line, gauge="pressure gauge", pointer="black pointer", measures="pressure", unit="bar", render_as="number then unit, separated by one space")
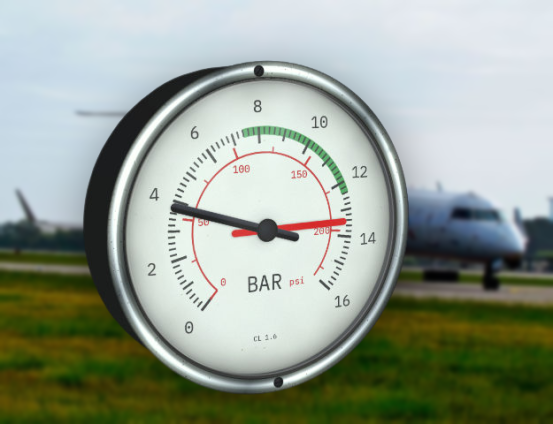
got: 3.8 bar
